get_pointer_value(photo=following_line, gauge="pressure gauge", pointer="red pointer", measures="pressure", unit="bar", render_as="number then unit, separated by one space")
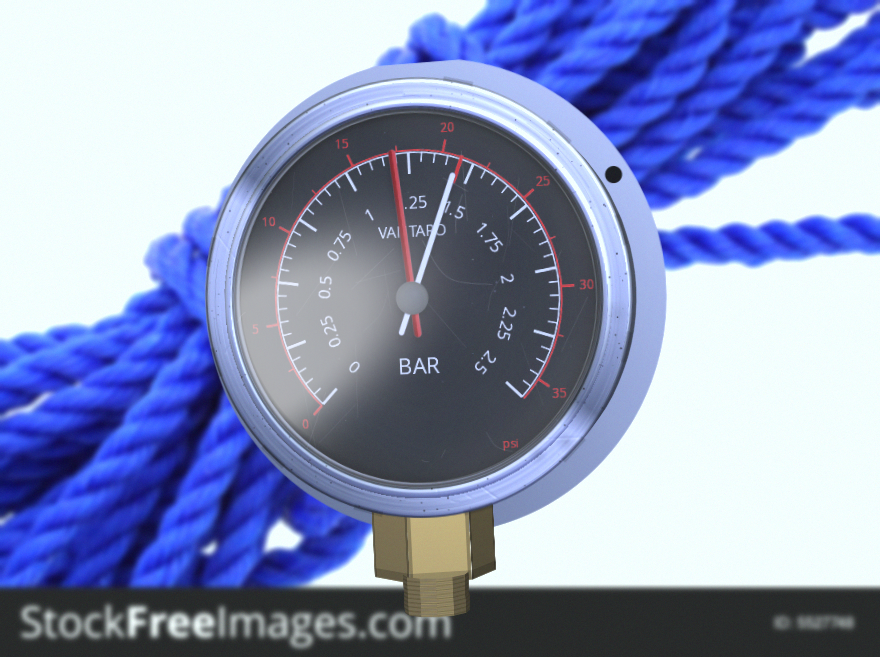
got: 1.2 bar
